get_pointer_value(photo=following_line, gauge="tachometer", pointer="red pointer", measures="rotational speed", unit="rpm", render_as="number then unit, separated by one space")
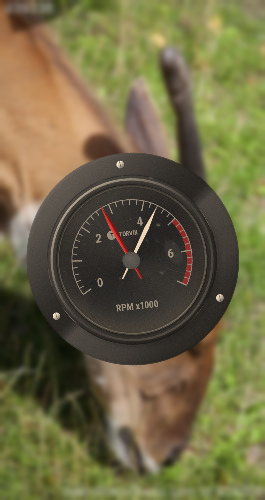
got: 2800 rpm
